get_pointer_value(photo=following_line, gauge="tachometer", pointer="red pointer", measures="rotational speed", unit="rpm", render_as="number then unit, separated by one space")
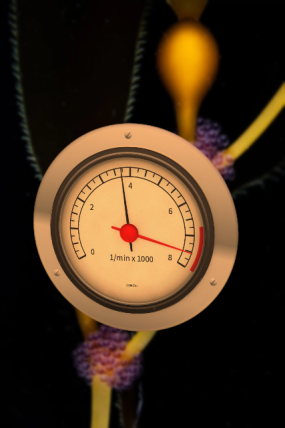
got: 7500 rpm
